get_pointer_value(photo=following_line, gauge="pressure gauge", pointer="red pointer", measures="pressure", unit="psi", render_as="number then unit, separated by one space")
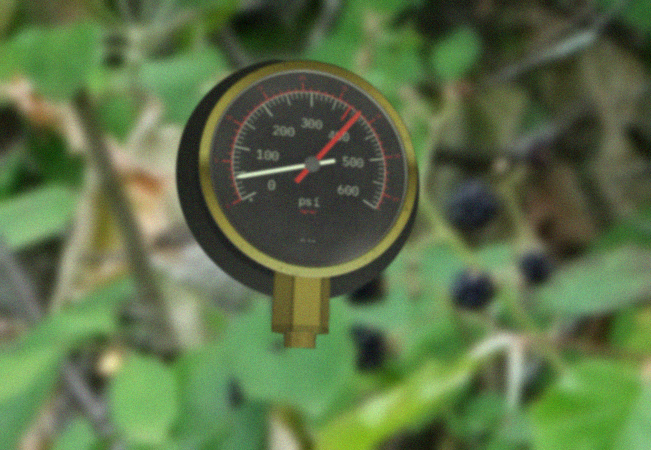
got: 400 psi
